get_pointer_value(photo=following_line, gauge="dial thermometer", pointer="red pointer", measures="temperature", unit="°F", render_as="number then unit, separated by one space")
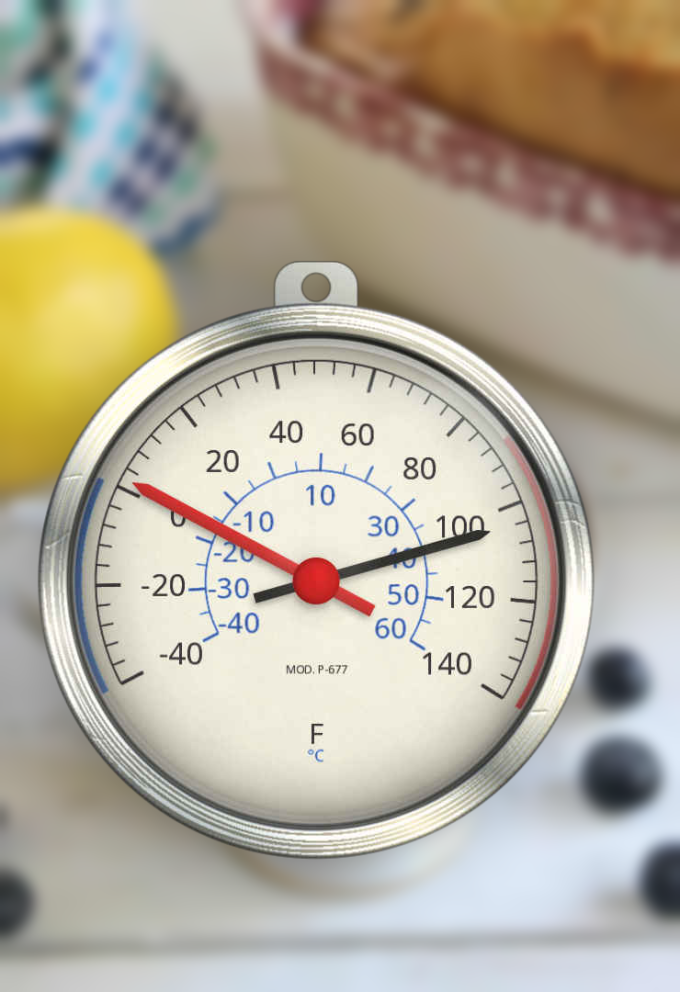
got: 2 °F
